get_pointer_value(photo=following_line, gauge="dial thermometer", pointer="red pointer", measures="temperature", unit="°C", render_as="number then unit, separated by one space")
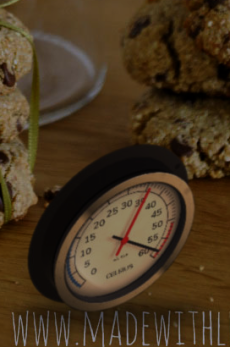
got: 35 °C
